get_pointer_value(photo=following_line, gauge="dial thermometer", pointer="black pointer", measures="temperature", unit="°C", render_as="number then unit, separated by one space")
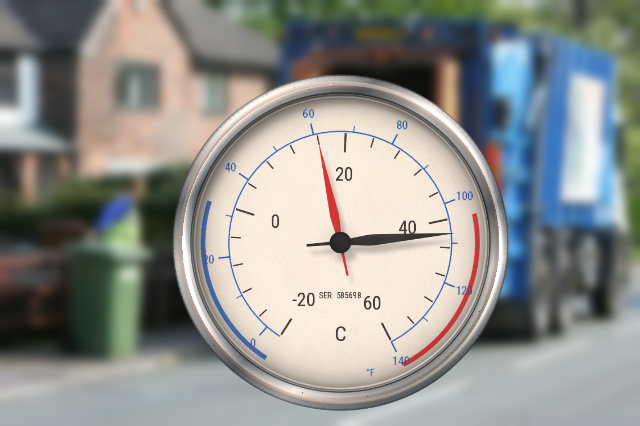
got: 42 °C
